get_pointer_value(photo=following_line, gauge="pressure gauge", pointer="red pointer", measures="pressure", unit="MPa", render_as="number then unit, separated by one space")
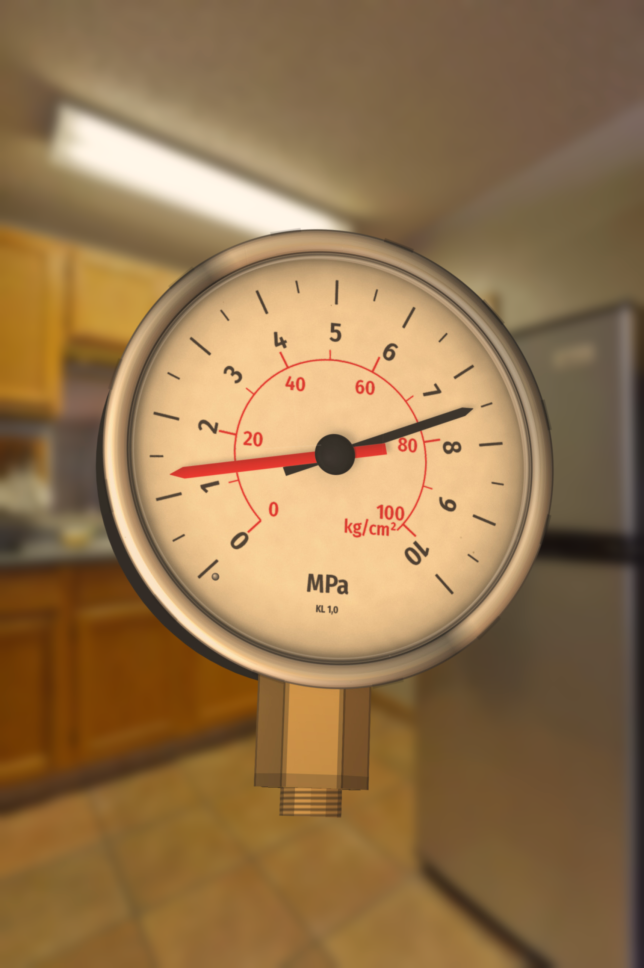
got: 1.25 MPa
